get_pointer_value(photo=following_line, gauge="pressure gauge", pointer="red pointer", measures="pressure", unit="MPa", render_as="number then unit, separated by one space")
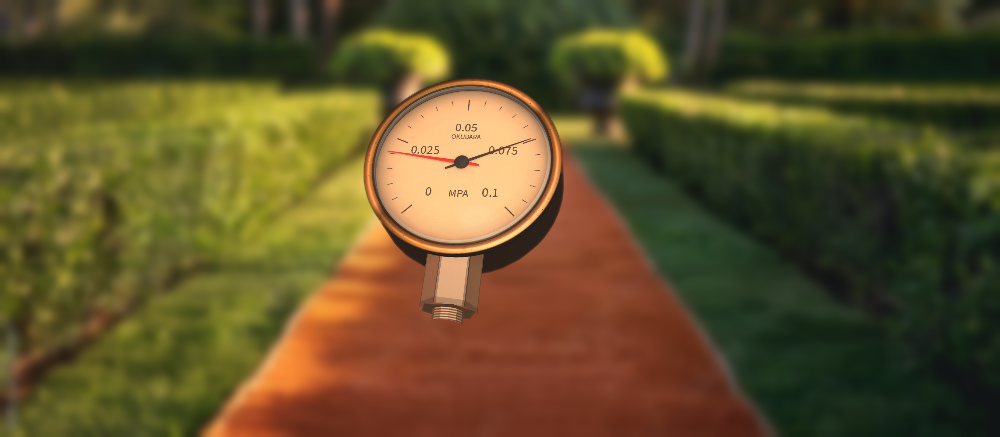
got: 0.02 MPa
